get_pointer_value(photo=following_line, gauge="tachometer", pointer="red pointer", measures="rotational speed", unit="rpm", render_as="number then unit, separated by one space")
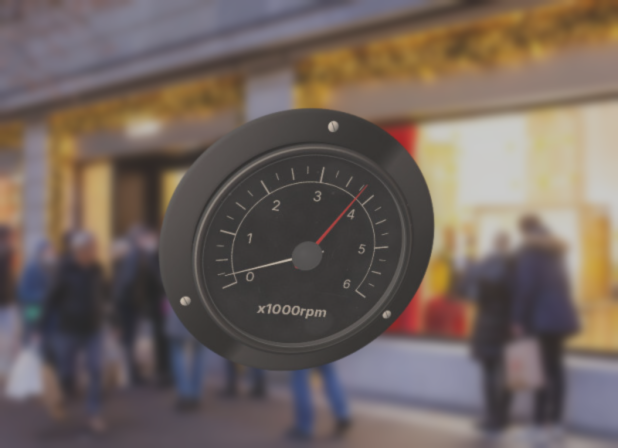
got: 3750 rpm
